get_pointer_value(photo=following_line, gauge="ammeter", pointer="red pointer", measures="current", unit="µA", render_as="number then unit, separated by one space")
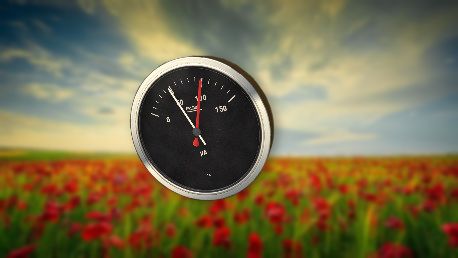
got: 100 µA
